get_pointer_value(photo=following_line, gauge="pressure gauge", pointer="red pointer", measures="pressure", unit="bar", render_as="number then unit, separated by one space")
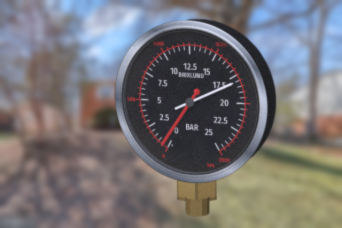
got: 0.5 bar
